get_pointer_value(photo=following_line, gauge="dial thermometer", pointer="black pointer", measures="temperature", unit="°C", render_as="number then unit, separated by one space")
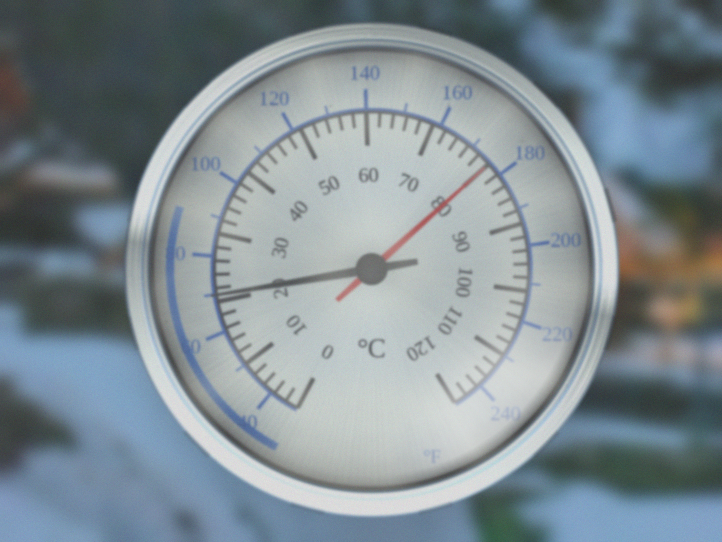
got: 21 °C
